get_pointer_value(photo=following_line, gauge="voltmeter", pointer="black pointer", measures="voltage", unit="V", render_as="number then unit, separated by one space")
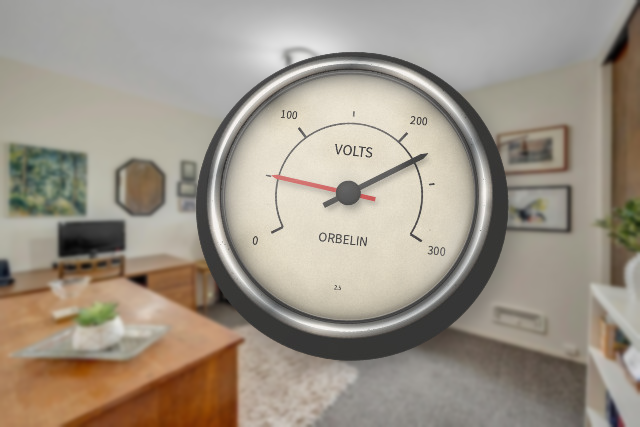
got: 225 V
